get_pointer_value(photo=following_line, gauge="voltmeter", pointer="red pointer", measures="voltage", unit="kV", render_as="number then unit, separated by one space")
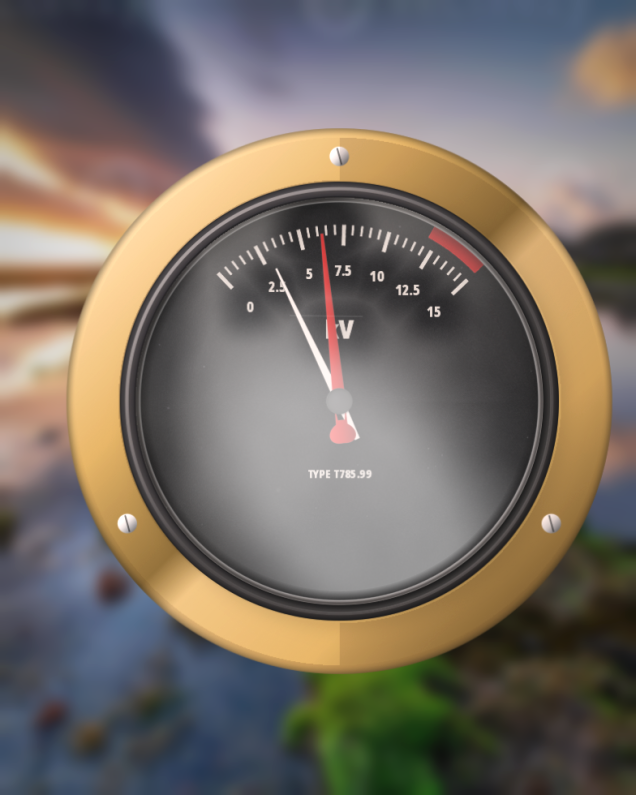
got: 6.25 kV
